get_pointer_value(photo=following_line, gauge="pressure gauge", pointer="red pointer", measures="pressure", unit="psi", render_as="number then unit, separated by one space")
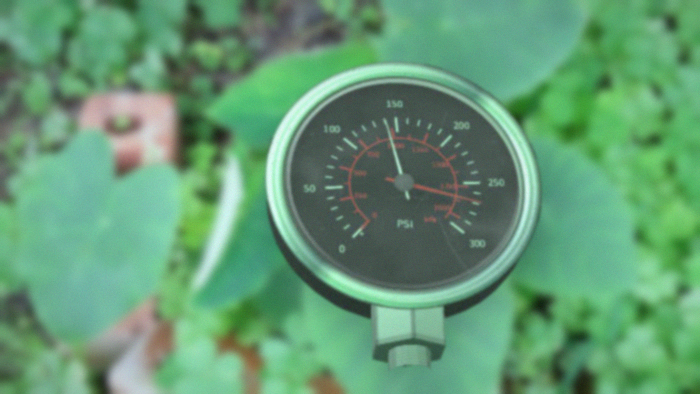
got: 270 psi
